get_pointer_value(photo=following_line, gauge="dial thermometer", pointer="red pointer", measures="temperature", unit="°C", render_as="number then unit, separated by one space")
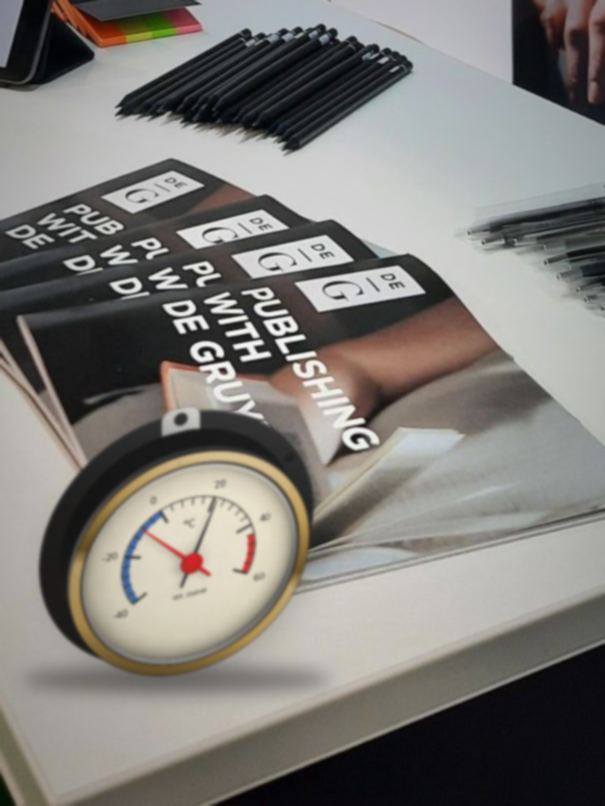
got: -8 °C
